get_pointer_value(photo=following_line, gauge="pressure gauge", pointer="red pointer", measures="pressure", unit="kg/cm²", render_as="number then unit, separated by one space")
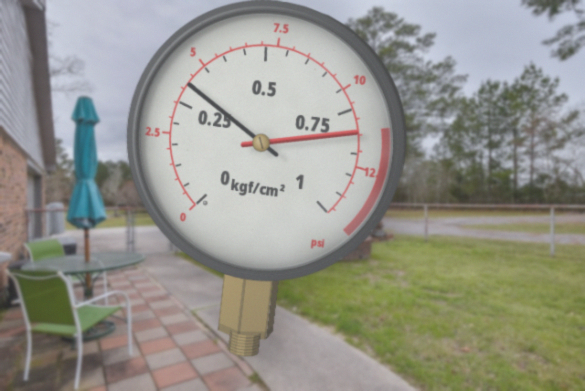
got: 0.8 kg/cm²
